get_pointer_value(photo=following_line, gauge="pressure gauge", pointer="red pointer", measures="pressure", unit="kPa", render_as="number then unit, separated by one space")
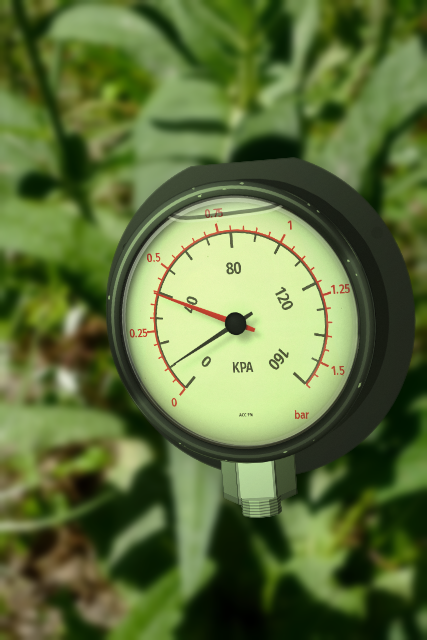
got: 40 kPa
